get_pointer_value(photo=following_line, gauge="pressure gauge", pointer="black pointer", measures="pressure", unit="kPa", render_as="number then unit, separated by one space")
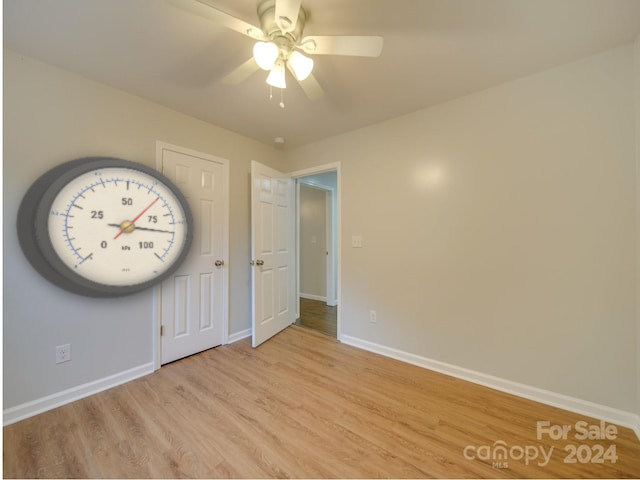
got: 85 kPa
